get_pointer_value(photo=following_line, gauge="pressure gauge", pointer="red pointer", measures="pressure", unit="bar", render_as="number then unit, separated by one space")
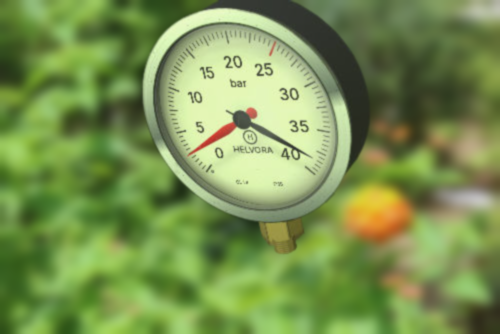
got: 2.5 bar
